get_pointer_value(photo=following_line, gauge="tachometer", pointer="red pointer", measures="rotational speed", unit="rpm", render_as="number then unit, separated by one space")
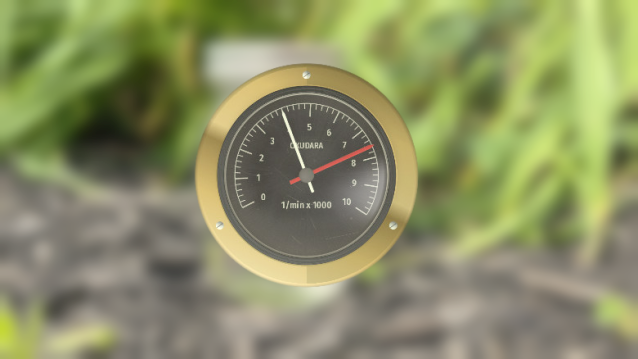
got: 7600 rpm
